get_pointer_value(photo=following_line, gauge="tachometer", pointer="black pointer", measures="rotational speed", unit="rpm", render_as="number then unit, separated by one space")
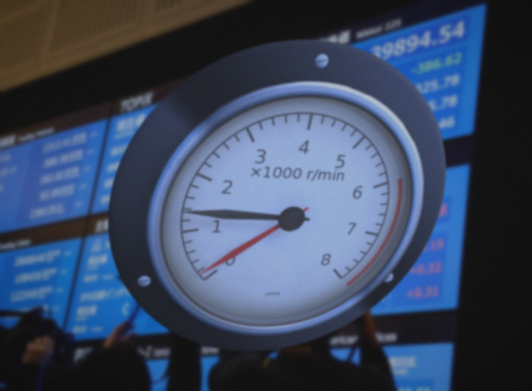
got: 1400 rpm
